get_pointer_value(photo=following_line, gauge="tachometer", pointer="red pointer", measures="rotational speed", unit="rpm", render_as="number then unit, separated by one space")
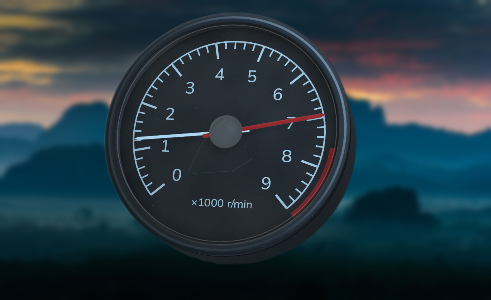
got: 7000 rpm
